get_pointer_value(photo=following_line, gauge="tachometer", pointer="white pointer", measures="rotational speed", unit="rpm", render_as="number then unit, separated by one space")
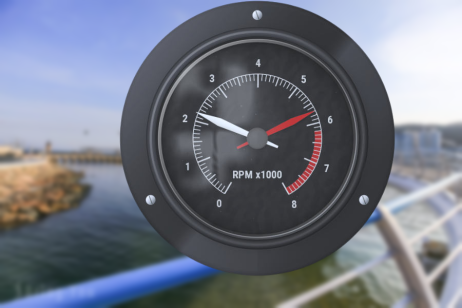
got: 2200 rpm
